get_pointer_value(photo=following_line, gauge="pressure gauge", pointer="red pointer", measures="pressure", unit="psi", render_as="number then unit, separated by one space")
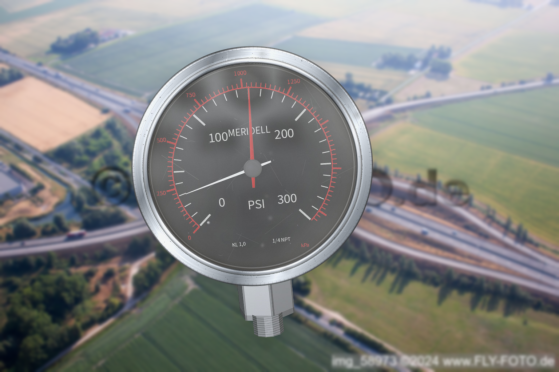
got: 150 psi
